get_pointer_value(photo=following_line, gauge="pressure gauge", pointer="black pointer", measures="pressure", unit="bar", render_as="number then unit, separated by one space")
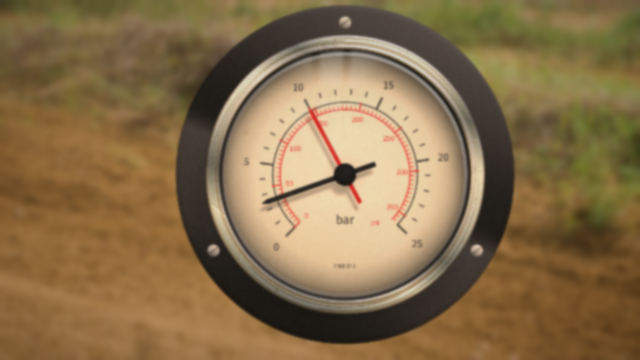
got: 2.5 bar
